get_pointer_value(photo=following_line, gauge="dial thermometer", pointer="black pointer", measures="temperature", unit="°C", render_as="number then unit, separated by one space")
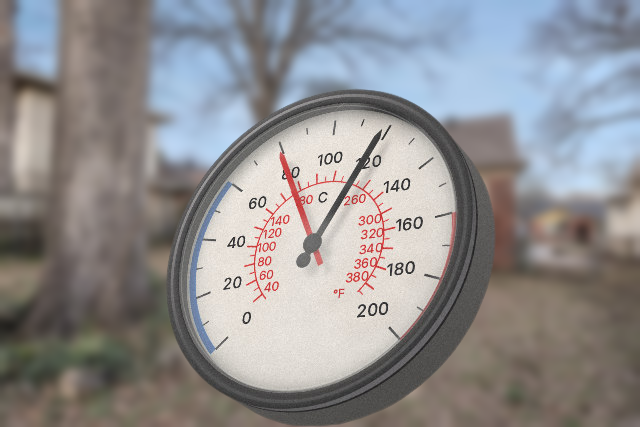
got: 120 °C
